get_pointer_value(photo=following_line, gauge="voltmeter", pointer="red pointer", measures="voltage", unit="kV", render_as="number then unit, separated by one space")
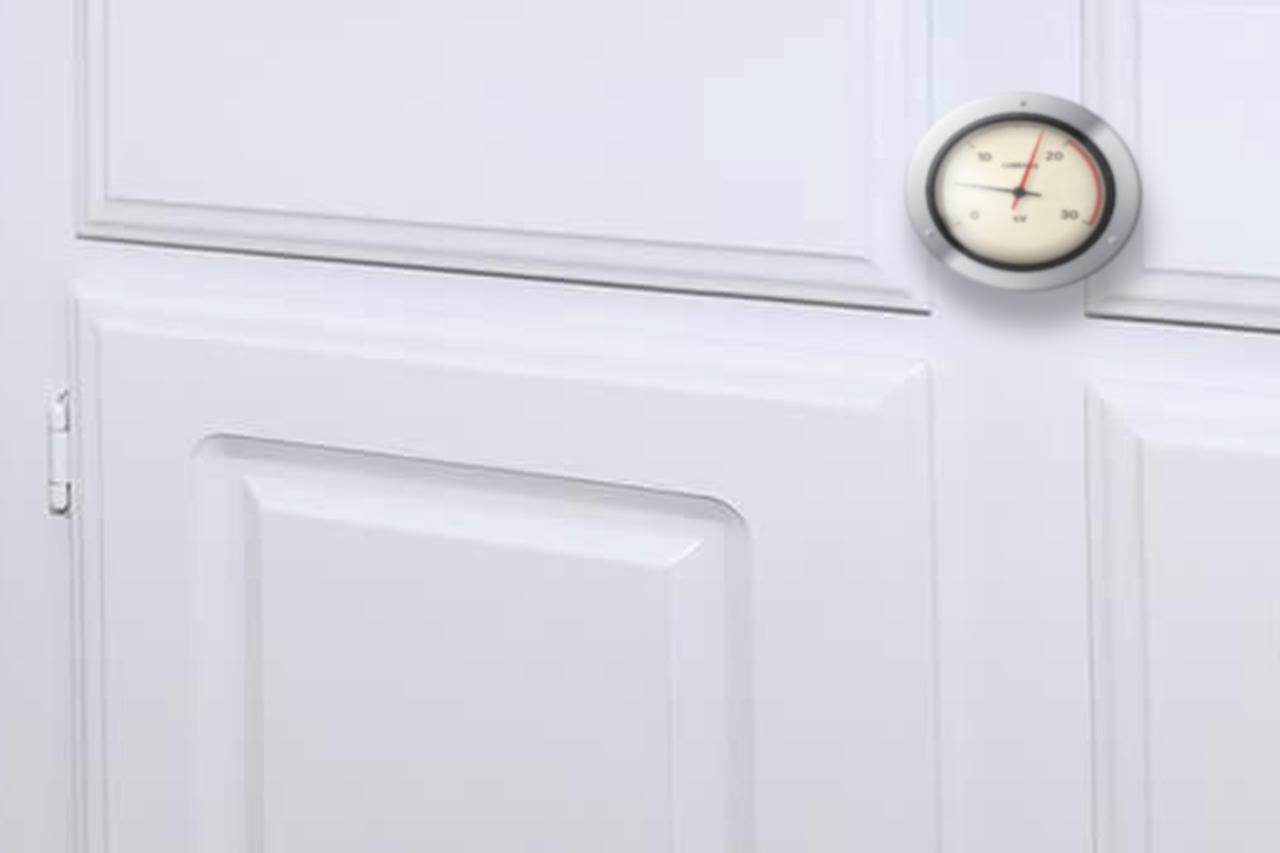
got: 17.5 kV
